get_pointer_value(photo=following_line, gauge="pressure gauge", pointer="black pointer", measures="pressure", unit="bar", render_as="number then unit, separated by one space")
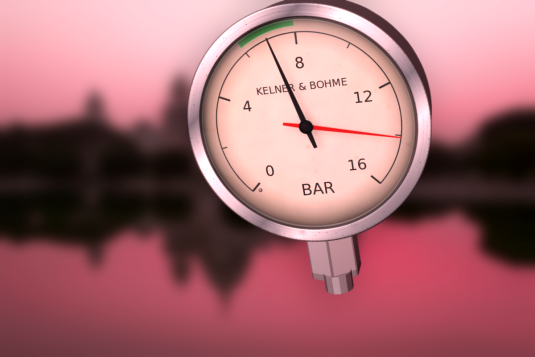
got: 7 bar
